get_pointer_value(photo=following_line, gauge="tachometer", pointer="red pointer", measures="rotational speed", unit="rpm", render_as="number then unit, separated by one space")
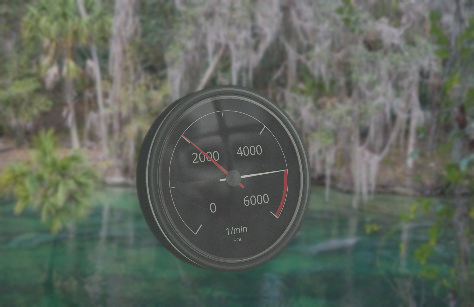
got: 2000 rpm
